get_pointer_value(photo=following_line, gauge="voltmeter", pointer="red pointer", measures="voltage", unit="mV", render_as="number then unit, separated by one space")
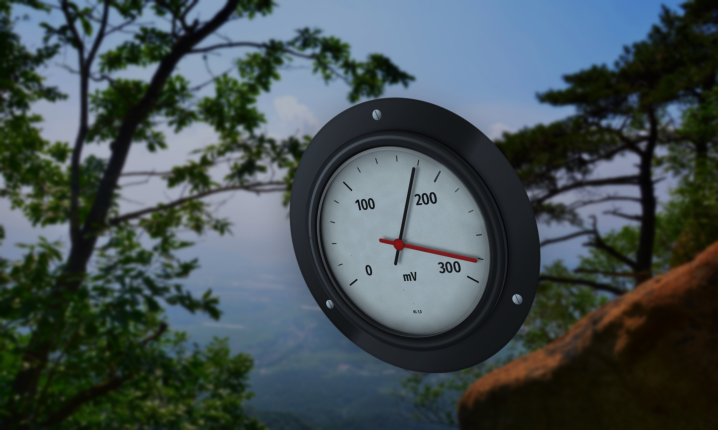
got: 280 mV
